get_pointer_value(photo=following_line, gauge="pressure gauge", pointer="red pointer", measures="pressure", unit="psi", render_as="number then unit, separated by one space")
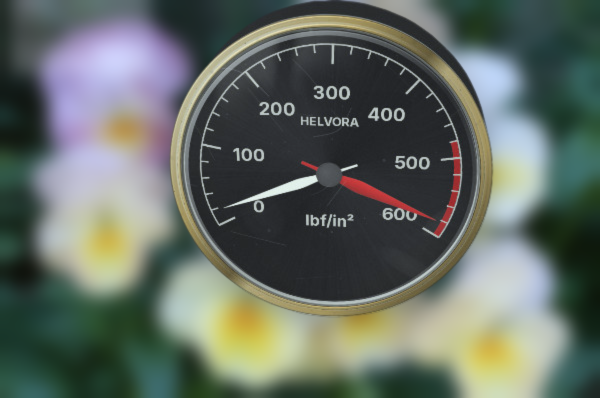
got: 580 psi
